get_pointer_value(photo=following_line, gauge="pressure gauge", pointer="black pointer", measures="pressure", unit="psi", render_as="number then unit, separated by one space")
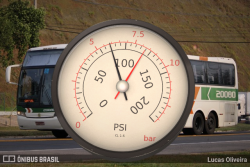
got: 85 psi
